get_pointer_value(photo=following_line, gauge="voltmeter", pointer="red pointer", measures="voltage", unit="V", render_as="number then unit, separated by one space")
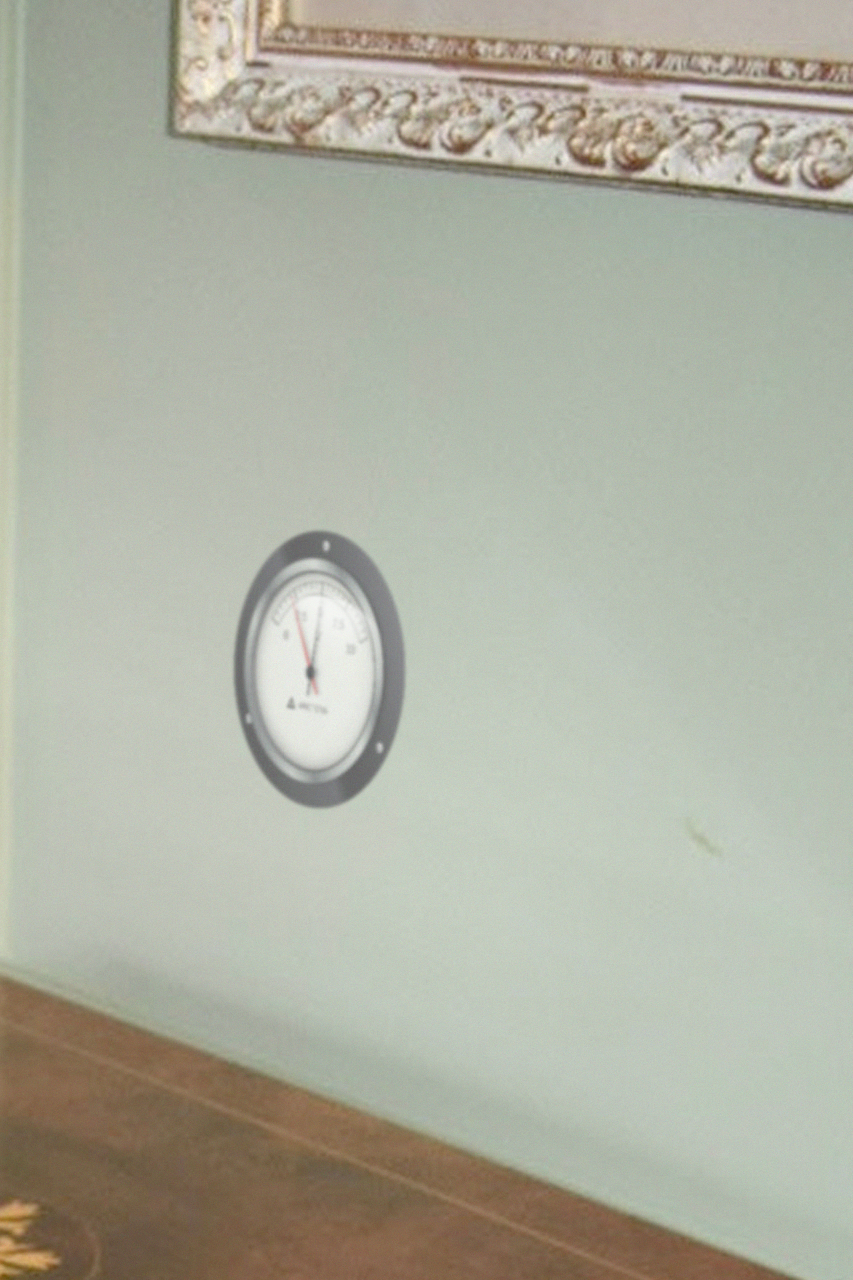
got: 2.5 V
